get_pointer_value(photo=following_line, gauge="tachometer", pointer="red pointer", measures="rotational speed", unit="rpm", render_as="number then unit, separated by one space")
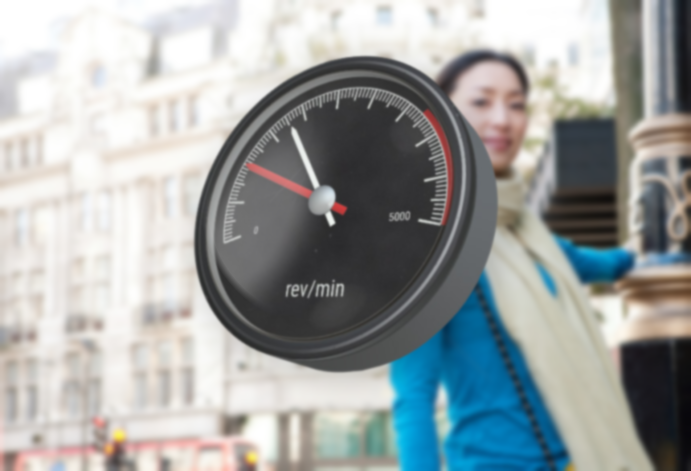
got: 1000 rpm
